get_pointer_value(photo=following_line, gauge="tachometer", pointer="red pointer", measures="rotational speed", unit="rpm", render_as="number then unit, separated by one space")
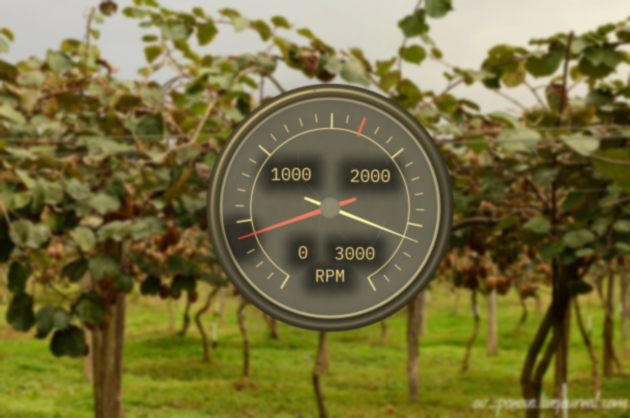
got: 400 rpm
